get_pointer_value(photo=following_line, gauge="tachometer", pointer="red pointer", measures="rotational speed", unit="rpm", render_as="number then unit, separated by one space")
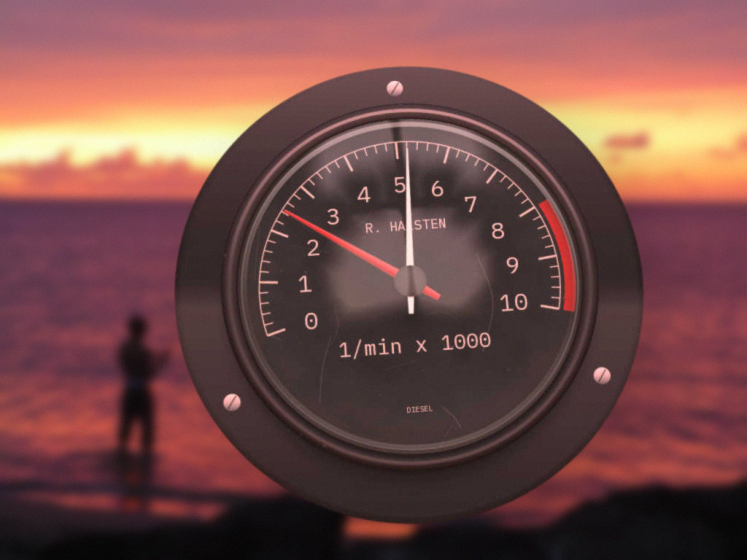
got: 2400 rpm
